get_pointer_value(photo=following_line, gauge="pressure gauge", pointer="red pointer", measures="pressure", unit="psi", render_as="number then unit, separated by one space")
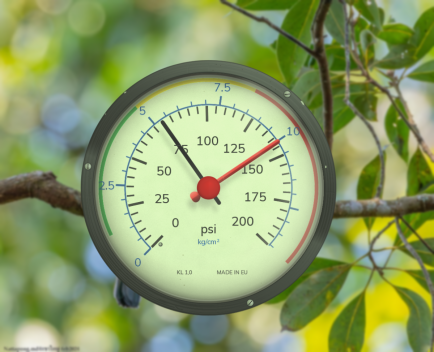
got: 142.5 psi
